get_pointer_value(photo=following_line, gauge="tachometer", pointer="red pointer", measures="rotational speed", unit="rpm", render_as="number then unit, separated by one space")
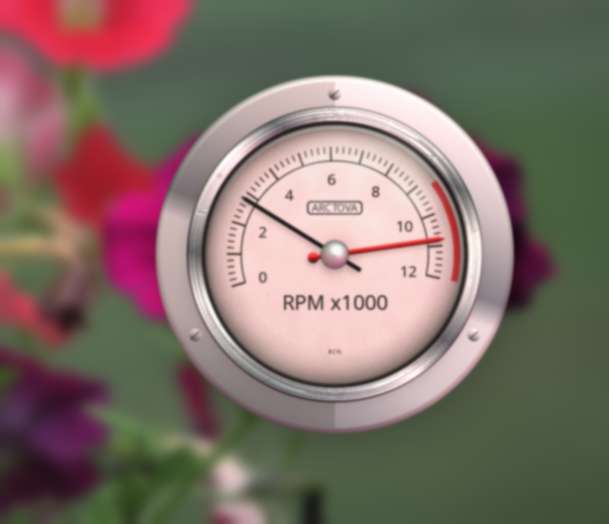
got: 10800 rpm
